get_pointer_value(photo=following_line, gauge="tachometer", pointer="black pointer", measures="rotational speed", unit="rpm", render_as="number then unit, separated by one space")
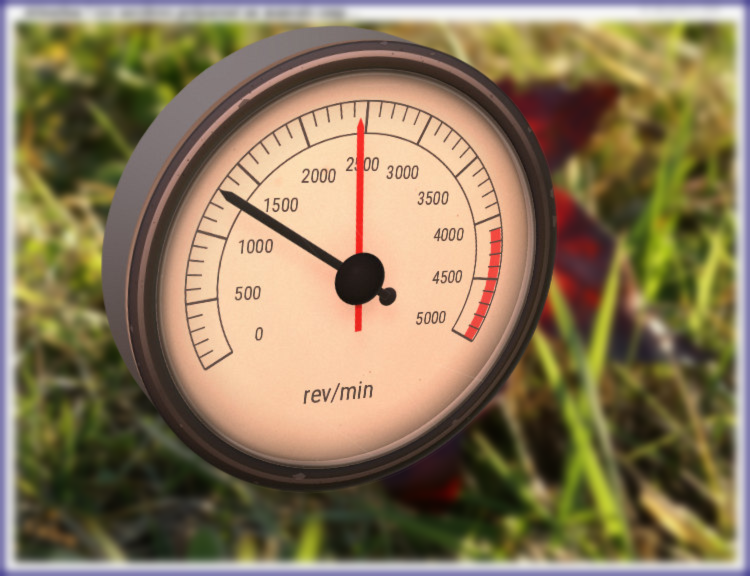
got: 1300 rpm
